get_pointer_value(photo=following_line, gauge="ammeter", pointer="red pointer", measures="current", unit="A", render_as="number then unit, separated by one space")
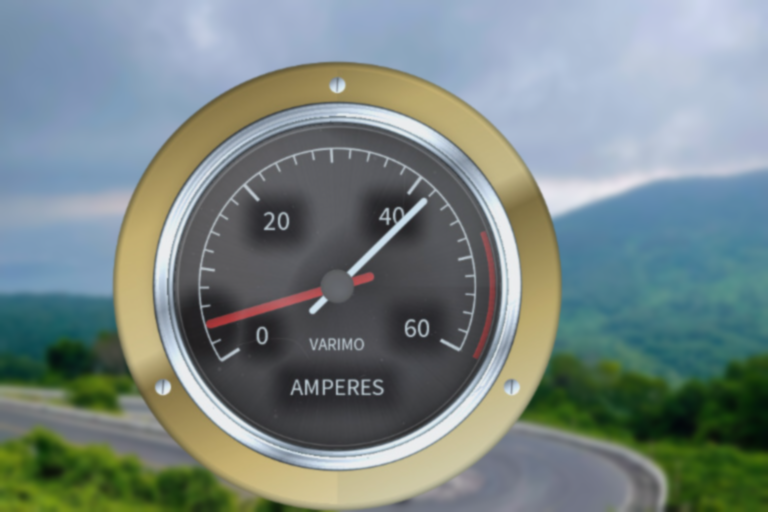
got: 4 A
